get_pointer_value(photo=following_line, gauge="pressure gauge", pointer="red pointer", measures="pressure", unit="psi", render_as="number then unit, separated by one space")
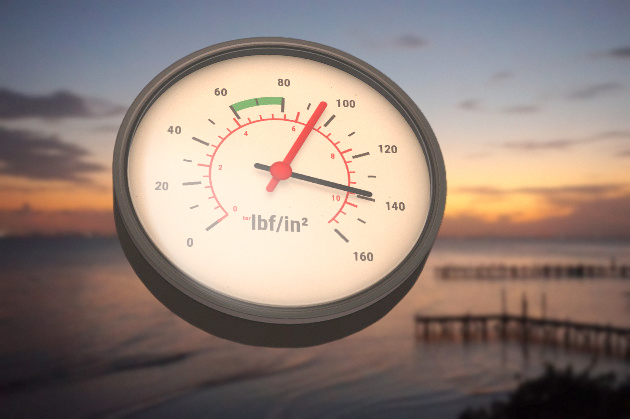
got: 95 psi
